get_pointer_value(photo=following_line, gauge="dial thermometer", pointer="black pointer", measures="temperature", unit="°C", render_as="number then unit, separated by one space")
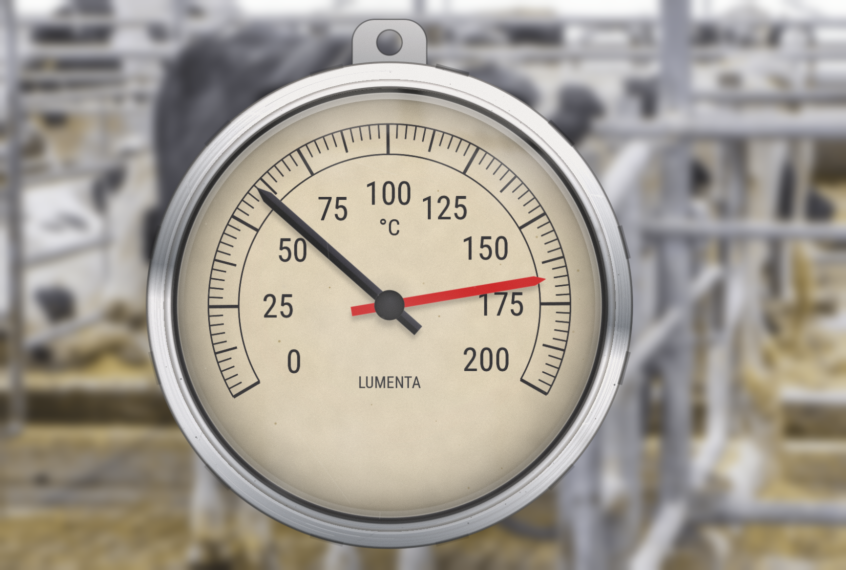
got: 60 °C
